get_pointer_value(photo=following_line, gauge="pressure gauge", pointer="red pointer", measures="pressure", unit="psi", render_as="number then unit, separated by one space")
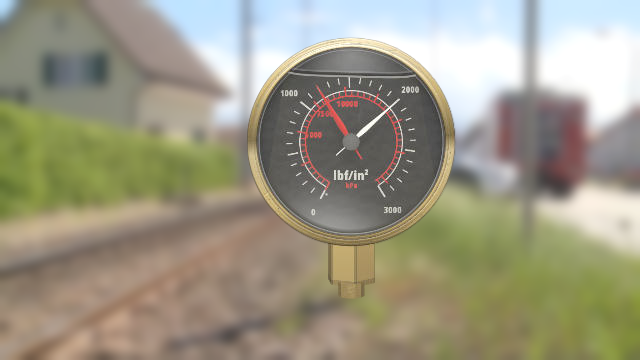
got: 1200 psi
